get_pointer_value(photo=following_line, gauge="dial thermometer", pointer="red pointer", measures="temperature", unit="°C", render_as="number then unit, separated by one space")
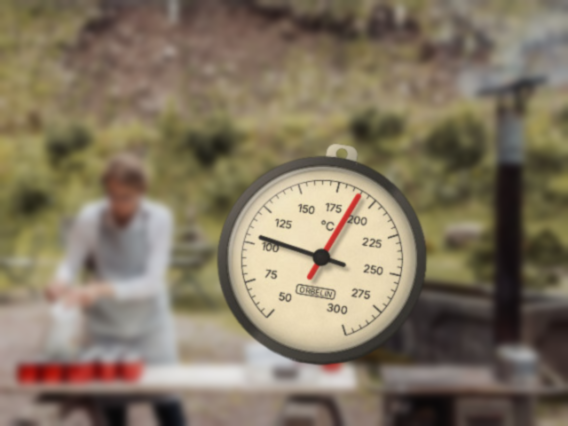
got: 190 °C
